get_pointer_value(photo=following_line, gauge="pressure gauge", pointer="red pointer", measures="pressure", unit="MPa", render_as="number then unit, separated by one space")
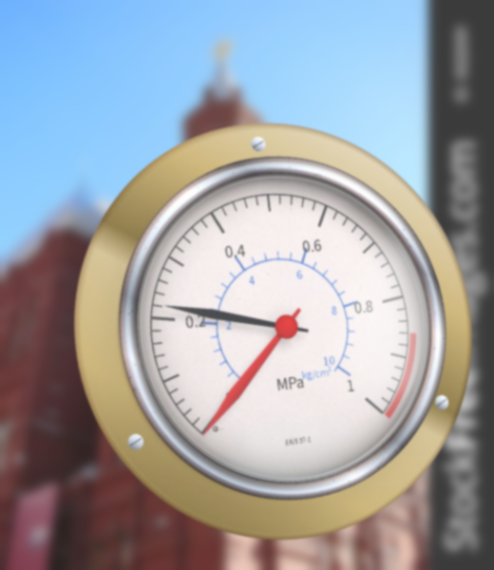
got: 0 MPa
